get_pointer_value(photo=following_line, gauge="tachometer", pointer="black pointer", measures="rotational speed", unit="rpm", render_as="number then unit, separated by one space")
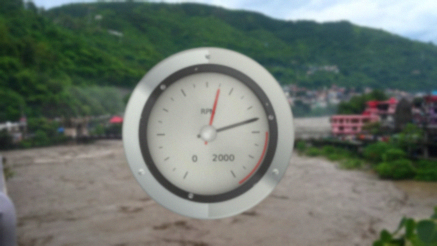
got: 1500 rpm
